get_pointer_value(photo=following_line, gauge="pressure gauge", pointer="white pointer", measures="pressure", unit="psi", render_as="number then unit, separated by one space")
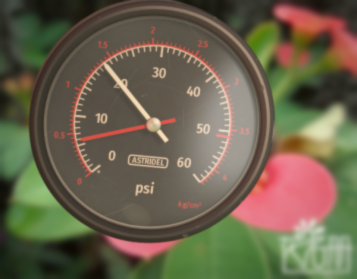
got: 20 psi
